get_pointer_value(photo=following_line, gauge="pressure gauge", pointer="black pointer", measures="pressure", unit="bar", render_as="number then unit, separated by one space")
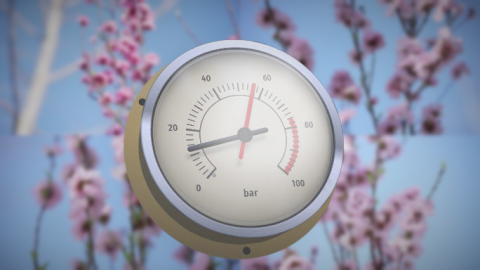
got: 12 bar
